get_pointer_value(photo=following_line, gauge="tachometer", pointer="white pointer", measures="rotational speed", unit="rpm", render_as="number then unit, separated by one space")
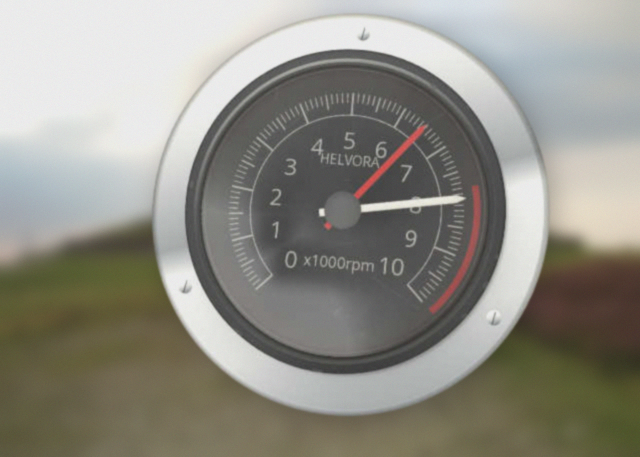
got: 8000 rpm
